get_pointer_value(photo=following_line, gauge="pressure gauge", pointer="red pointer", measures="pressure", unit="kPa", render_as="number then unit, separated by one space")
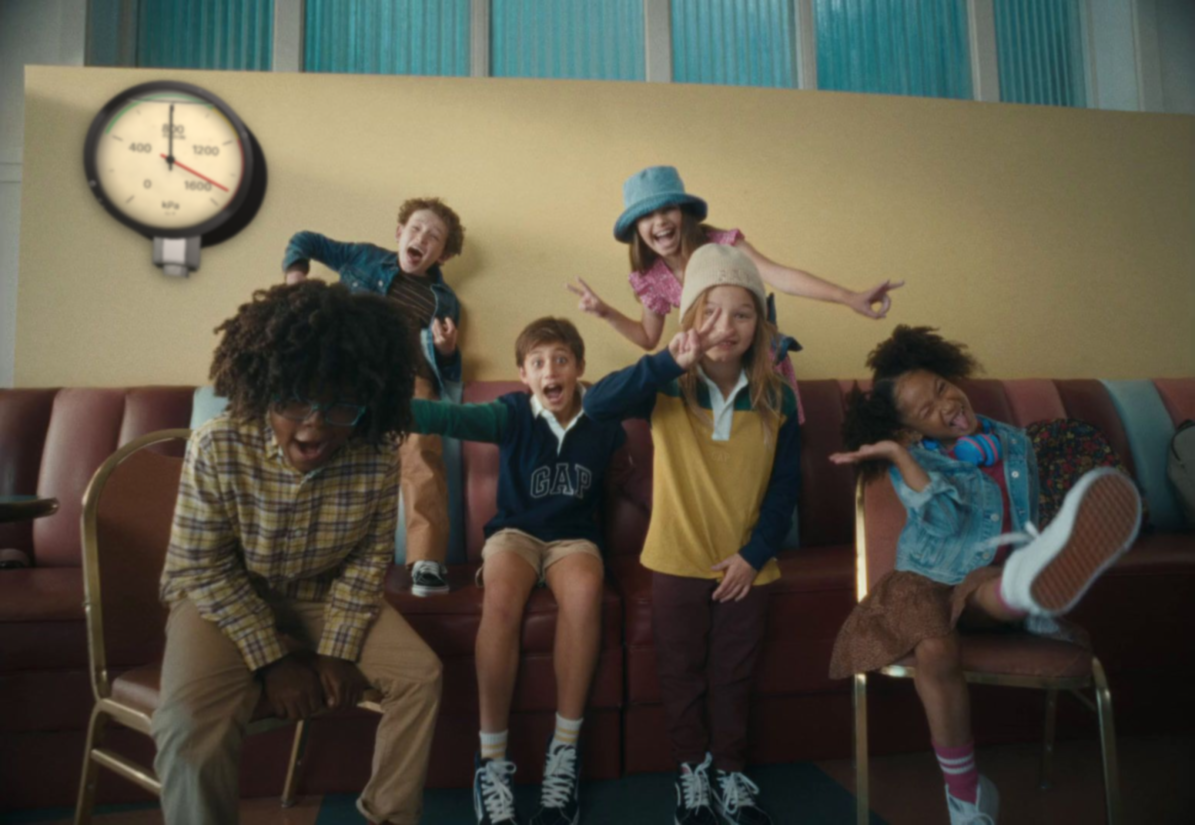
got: 1500 kPa
